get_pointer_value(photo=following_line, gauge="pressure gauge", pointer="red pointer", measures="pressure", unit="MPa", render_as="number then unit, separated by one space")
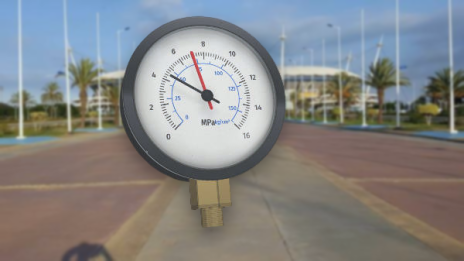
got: 7 MPa
